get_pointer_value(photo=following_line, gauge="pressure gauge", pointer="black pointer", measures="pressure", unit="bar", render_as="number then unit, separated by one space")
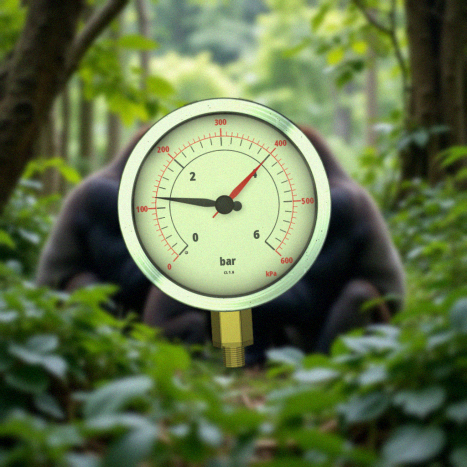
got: 1.2 bar
